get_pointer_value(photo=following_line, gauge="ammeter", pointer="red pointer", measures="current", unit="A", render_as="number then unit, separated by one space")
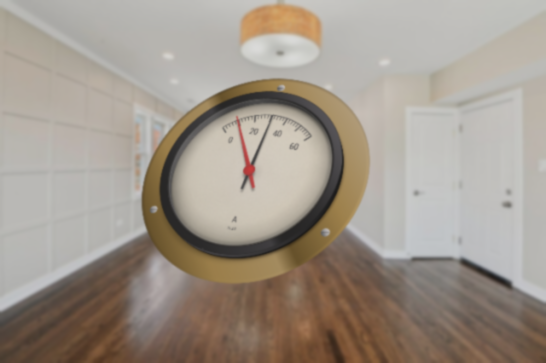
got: 10 A
